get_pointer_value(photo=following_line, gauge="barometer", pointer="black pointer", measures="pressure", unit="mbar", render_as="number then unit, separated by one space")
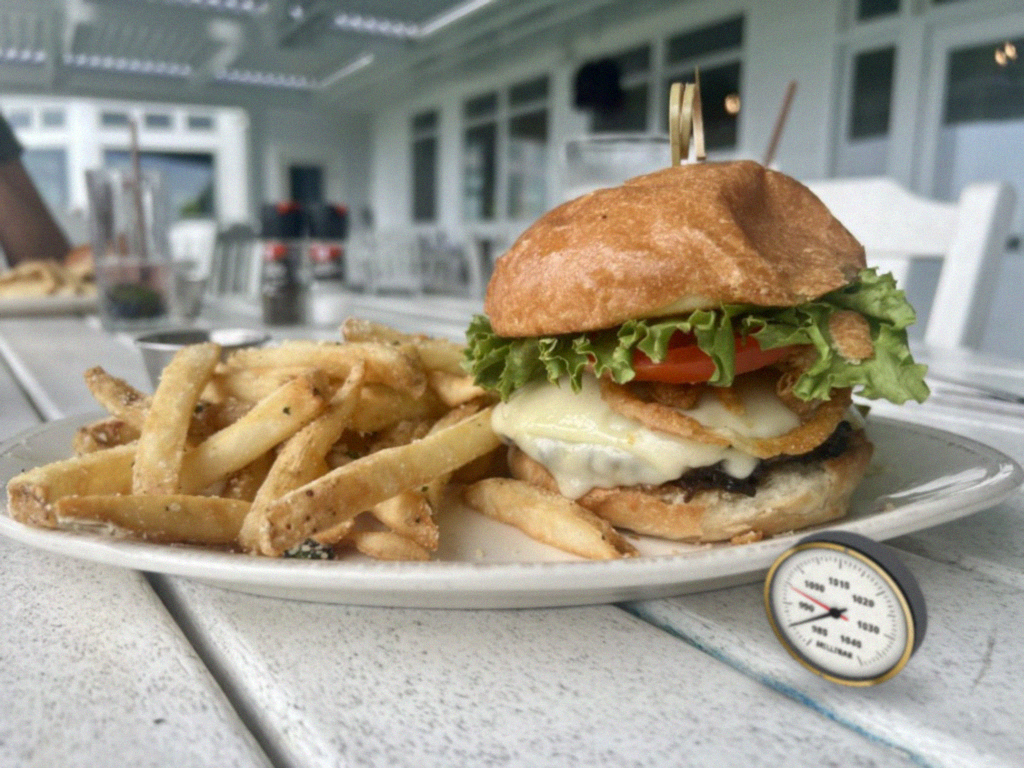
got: 985 mbar
